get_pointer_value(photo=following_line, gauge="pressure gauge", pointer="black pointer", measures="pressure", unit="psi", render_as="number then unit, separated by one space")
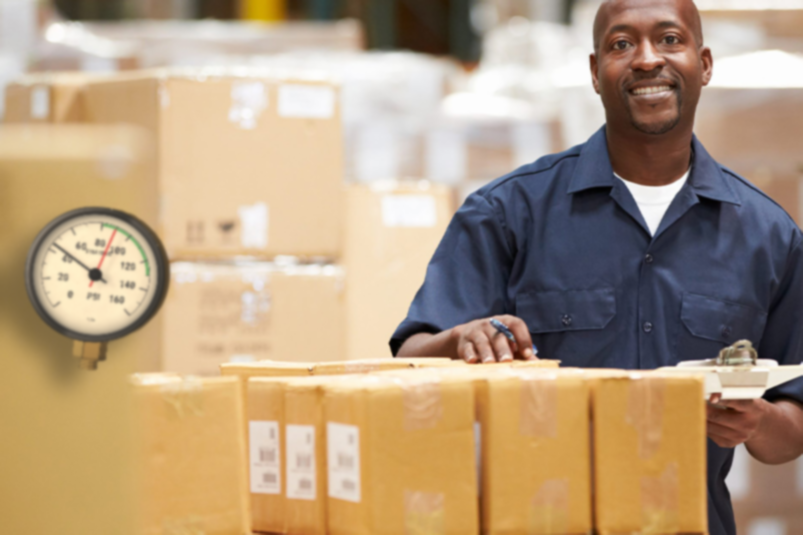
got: 45 psi
